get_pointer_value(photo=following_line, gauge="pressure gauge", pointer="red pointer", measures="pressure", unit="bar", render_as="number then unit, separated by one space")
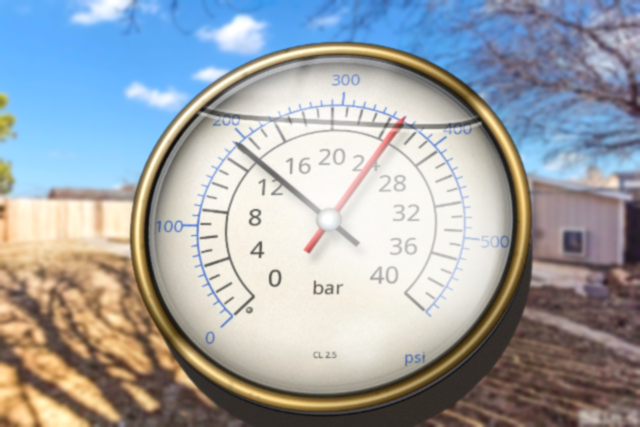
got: 25 bar
